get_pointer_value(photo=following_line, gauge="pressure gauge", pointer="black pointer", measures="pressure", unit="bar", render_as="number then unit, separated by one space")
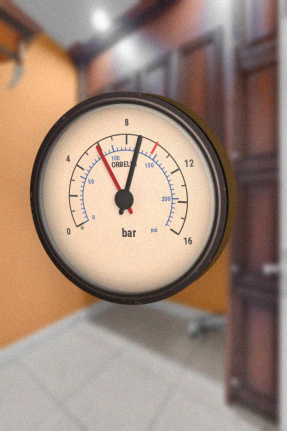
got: 9 bar
